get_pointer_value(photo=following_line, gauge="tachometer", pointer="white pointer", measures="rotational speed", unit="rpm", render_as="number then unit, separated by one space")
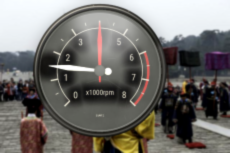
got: 1500 rpm
